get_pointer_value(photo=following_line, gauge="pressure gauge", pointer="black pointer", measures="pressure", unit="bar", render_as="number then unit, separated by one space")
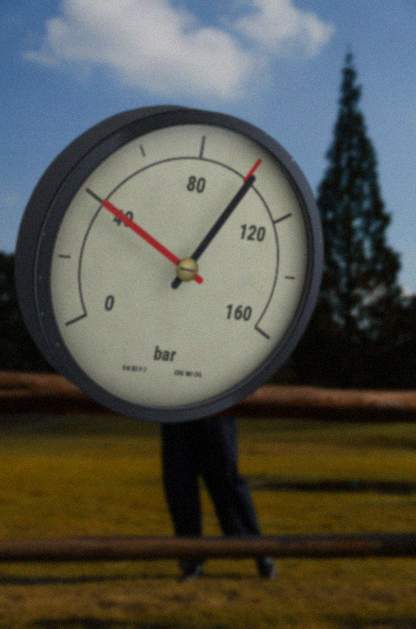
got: 100 bar
